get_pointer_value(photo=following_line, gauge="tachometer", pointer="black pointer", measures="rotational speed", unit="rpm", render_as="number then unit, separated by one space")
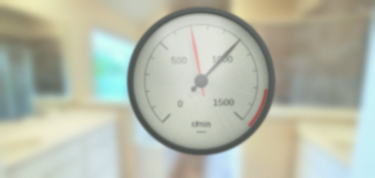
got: 1000 rpm
